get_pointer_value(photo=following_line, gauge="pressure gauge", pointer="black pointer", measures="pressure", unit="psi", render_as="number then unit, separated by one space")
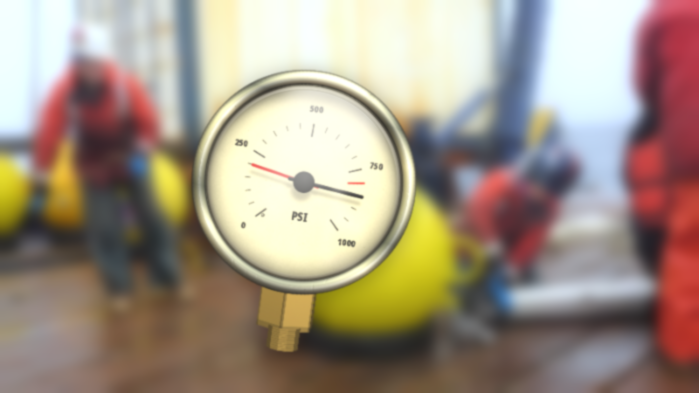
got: 850 psi
